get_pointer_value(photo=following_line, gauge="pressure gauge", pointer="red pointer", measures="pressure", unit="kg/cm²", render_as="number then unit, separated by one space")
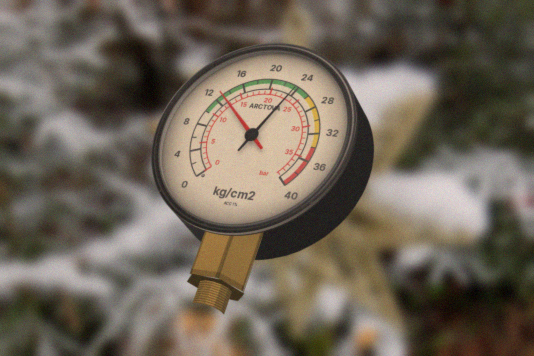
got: 13 kg/cm²
